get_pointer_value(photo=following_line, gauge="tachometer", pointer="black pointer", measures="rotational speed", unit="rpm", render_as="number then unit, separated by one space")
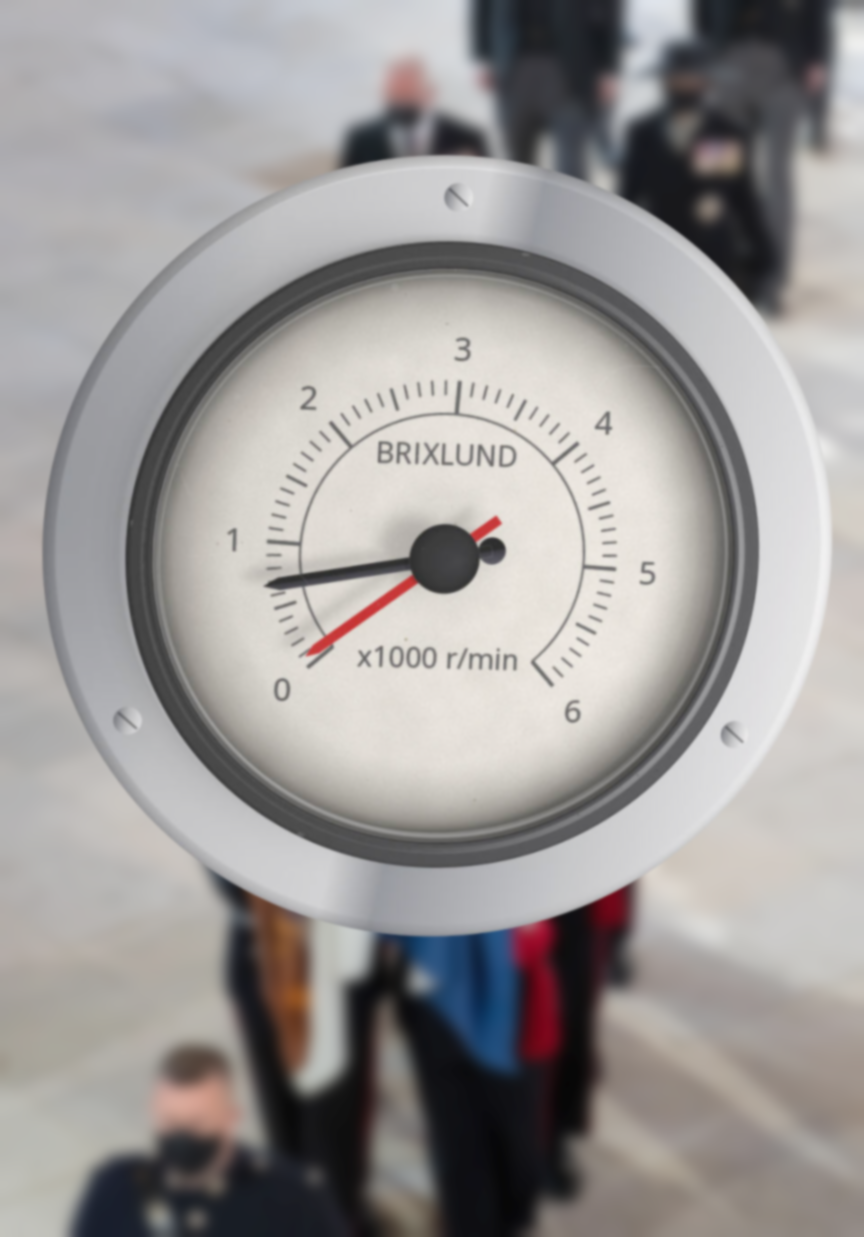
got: 700 rpm
